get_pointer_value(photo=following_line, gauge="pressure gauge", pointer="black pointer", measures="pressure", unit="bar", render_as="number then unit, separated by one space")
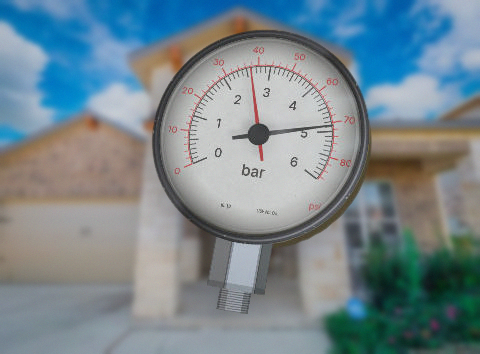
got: 4.9 bar
